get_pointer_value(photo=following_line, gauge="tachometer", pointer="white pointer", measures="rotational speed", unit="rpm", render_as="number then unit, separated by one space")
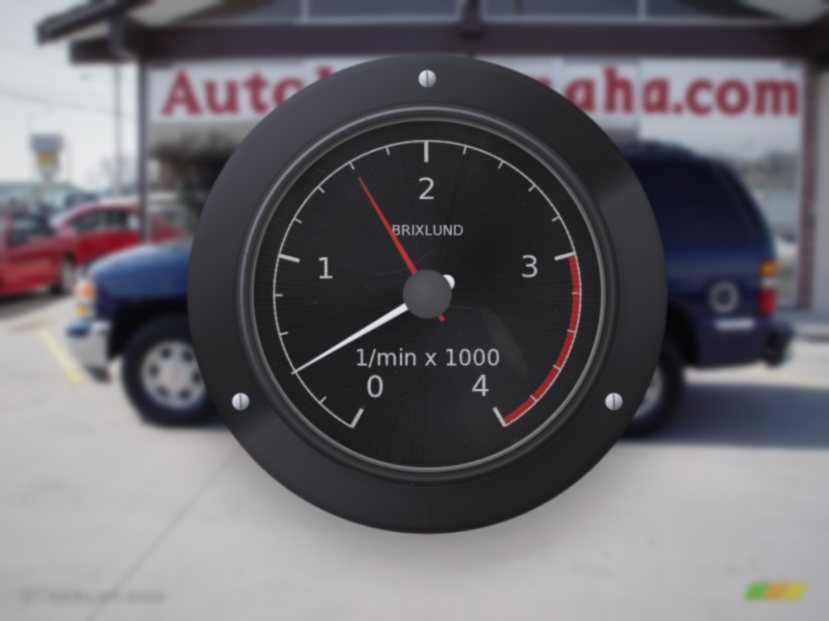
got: 400 rpm
